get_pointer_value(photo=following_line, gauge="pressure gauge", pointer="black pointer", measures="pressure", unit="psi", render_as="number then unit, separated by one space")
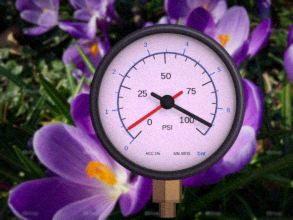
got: 95 psi
